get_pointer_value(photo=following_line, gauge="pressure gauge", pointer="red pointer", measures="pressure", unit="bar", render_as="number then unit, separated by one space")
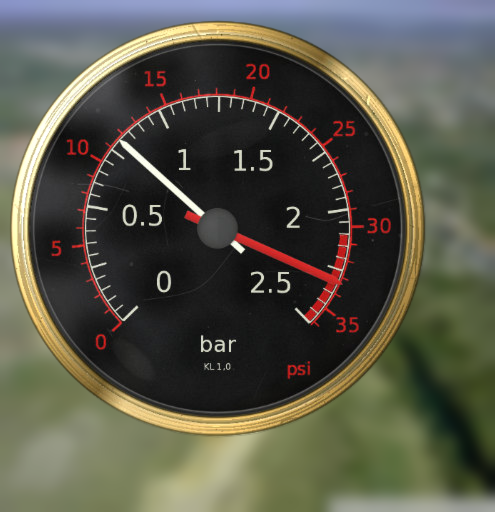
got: 2.3 bar
